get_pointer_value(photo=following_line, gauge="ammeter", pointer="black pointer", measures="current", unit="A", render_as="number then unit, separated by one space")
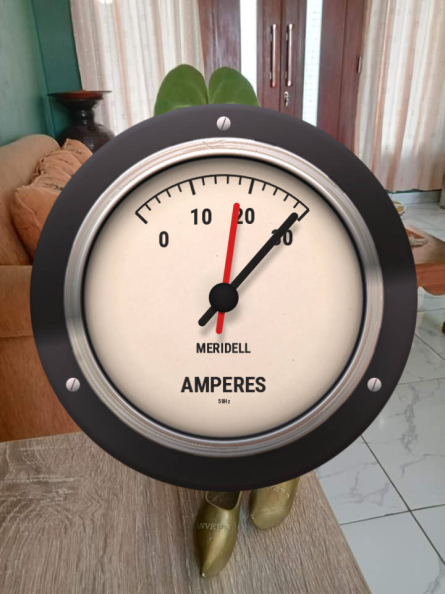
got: 29 A
